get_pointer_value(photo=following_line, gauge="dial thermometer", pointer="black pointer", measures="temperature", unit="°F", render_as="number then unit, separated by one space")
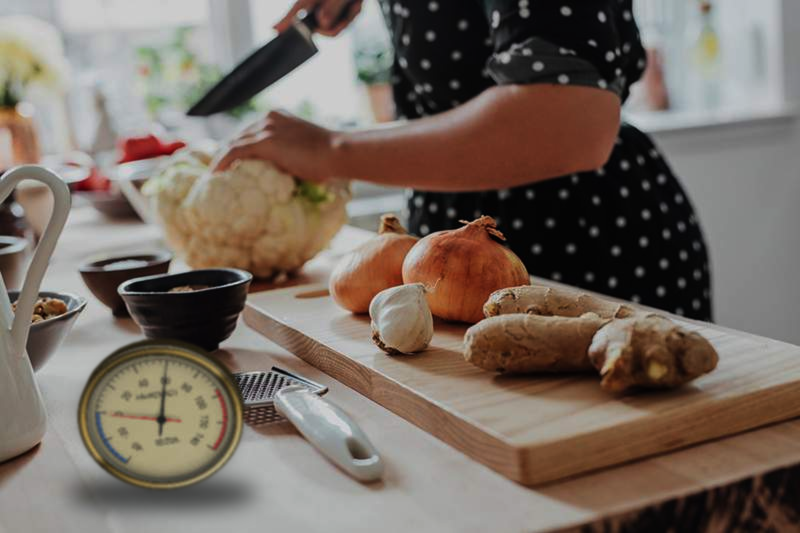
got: 60 °F
